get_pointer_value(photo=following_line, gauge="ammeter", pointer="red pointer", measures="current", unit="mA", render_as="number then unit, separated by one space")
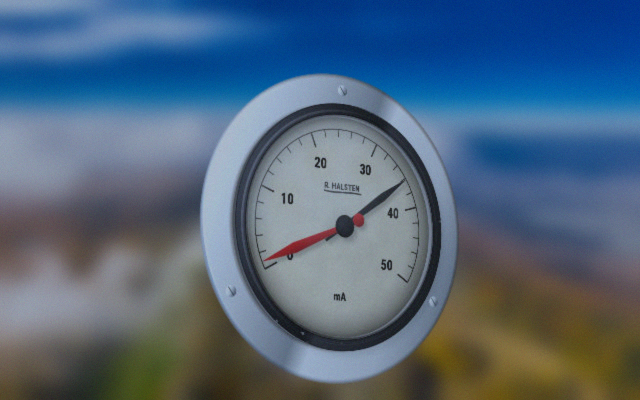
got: 1 mA
